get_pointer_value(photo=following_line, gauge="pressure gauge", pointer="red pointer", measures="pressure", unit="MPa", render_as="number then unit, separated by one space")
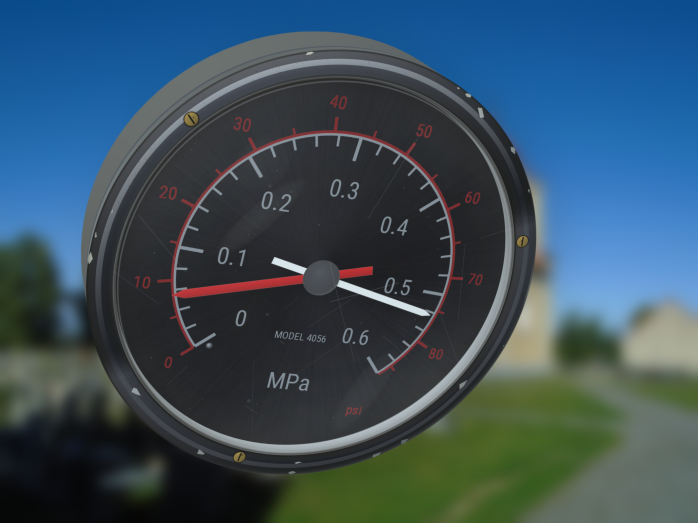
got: 0.06 MPa
